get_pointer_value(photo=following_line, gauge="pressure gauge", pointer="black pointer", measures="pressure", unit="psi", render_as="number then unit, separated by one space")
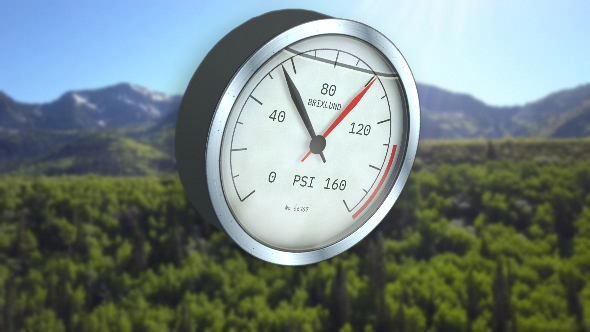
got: 55 psi
